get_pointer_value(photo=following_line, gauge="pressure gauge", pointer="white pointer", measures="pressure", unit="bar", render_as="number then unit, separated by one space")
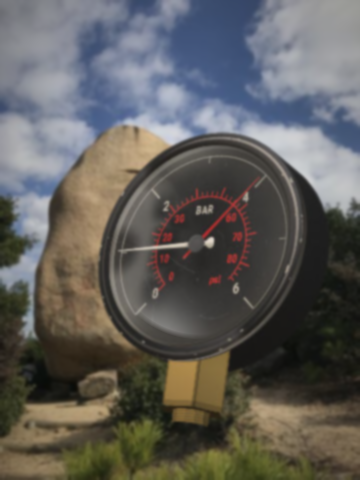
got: 1 bar
